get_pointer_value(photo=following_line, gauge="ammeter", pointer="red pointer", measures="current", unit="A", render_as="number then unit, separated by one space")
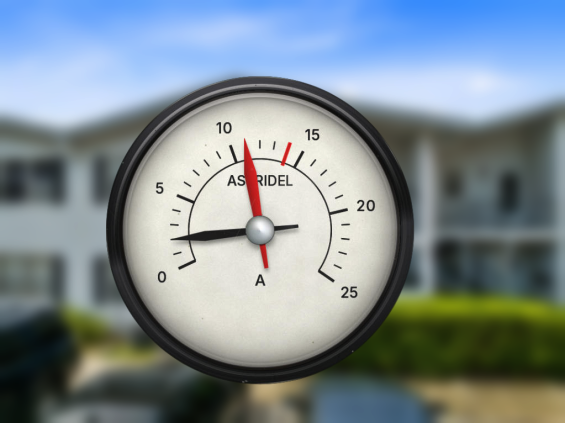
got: 11 A
